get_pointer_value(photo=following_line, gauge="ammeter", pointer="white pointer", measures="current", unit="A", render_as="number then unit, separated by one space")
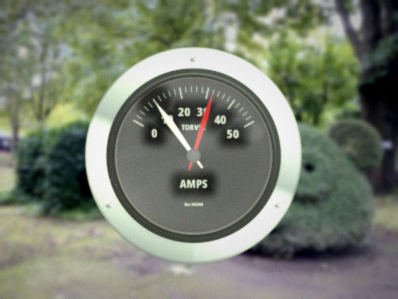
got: 10 A
